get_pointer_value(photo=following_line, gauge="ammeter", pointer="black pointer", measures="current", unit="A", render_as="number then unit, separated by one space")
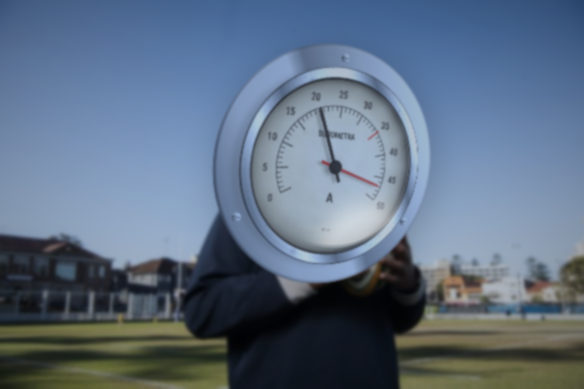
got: 20 A
